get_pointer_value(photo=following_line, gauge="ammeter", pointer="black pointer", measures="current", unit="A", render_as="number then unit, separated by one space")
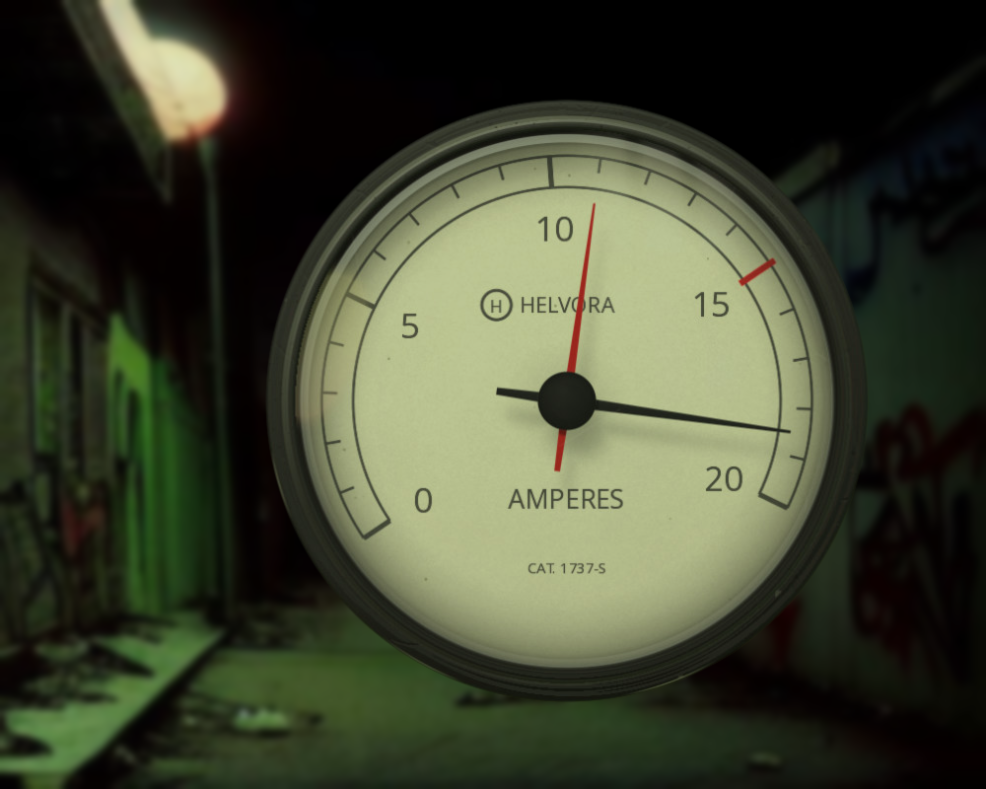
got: 18.5 A
